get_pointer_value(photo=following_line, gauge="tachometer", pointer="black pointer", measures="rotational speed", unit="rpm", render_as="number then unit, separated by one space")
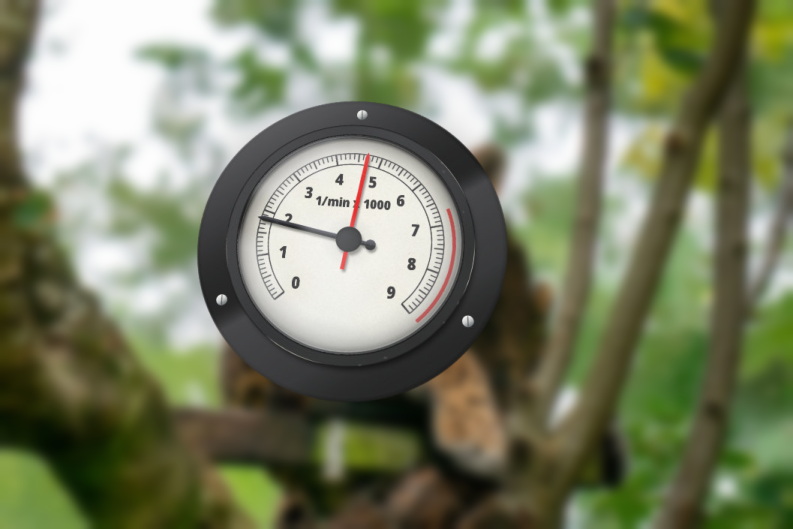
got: 1800 rpm
